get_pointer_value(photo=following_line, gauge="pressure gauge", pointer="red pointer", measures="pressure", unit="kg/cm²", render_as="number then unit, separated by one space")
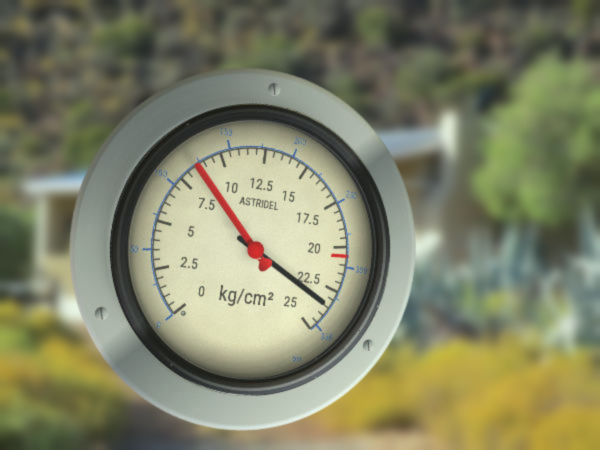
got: 8.5 kg/cm²
